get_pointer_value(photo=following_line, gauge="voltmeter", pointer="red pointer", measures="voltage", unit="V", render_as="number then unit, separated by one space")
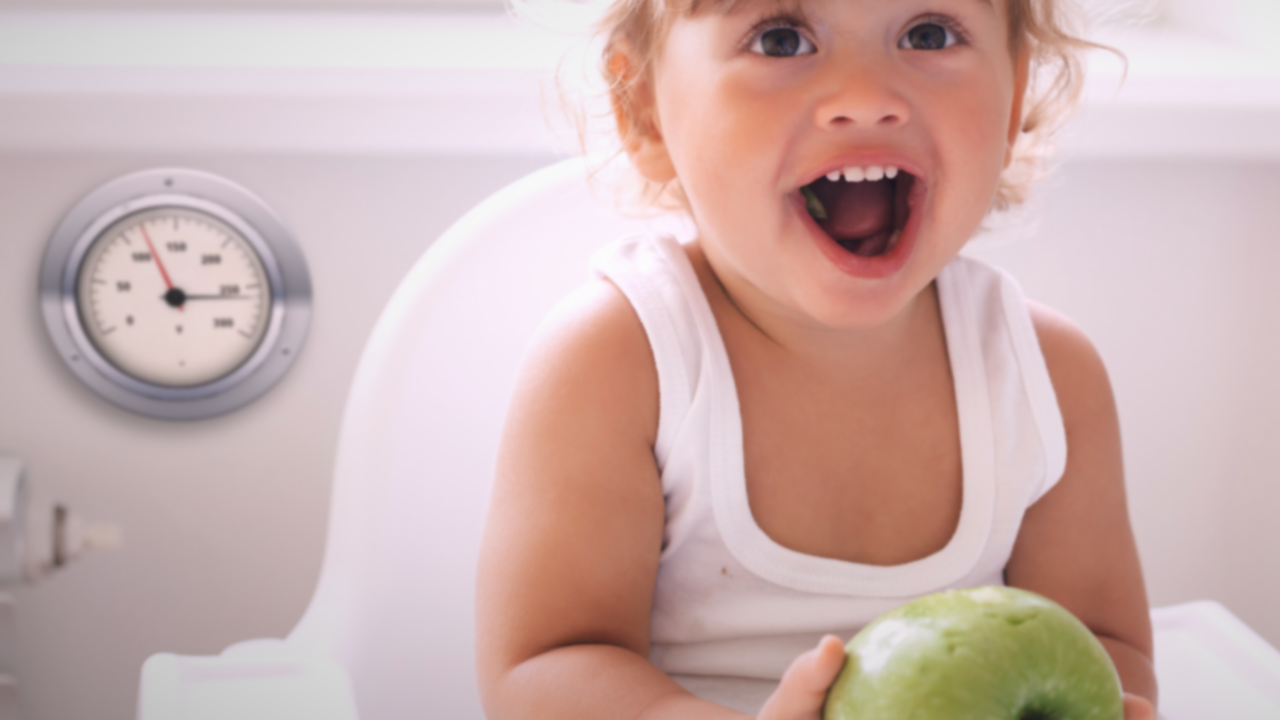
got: 120 V
